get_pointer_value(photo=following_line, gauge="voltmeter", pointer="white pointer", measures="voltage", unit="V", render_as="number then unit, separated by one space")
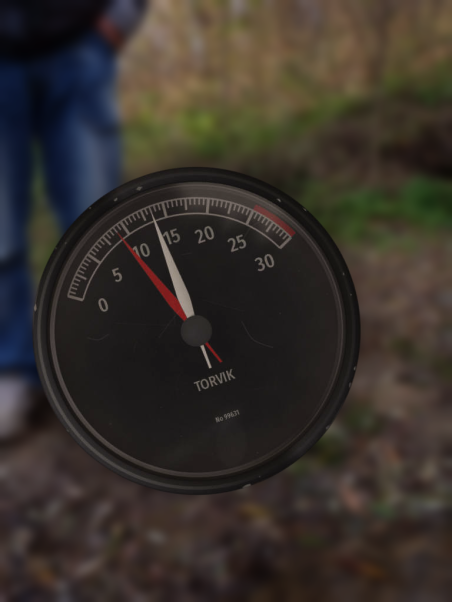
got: 13.5 V
